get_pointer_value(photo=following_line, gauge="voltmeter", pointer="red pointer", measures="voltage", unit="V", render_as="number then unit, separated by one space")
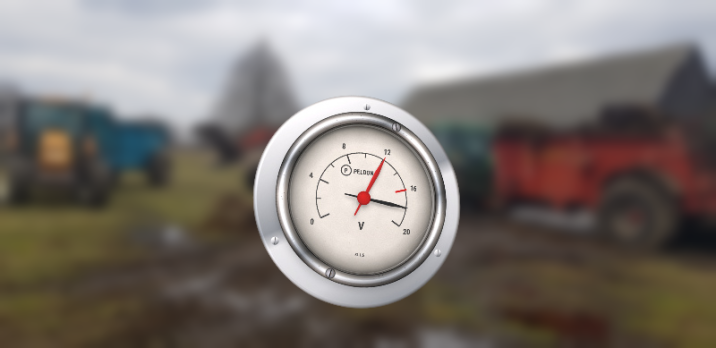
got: 12 V
